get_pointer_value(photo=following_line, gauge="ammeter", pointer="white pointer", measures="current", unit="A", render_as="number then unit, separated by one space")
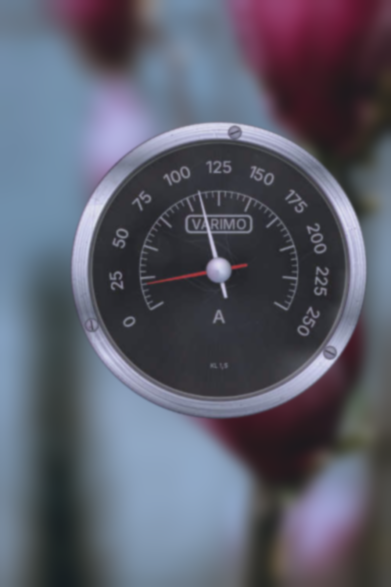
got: 110 A
